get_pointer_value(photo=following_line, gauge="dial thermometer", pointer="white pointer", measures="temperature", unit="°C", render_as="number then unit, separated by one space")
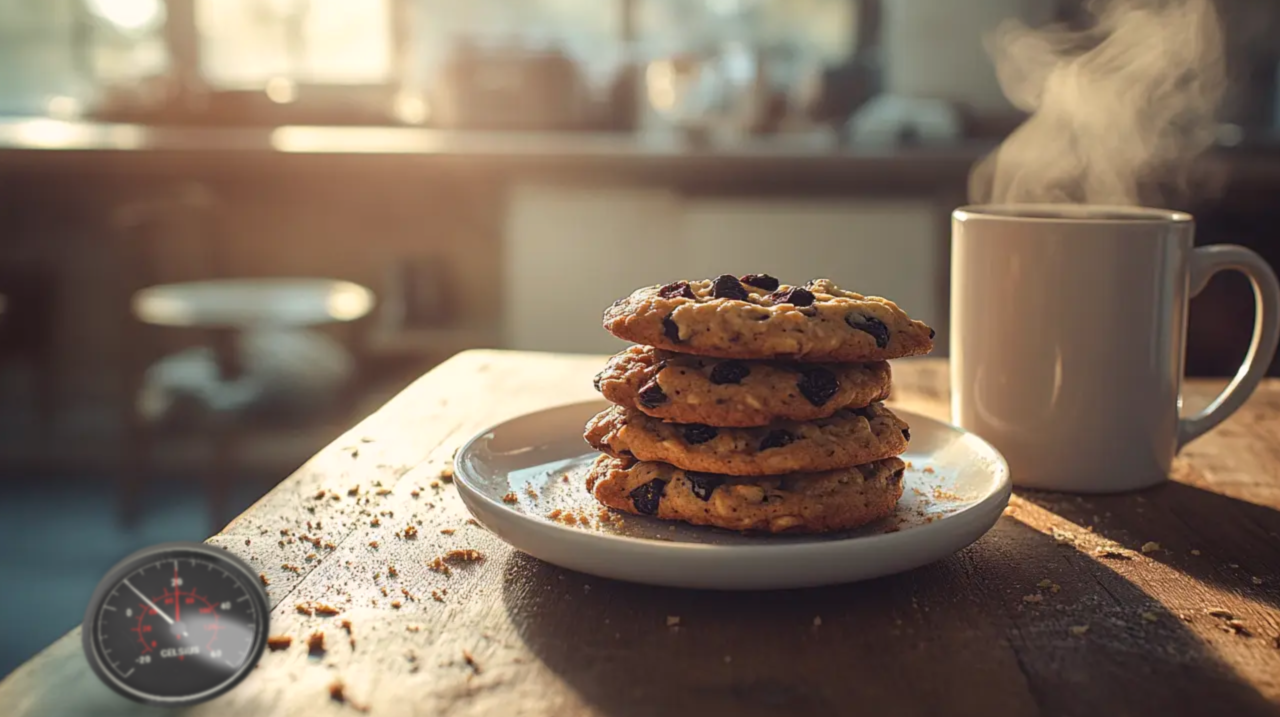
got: 8 °C
